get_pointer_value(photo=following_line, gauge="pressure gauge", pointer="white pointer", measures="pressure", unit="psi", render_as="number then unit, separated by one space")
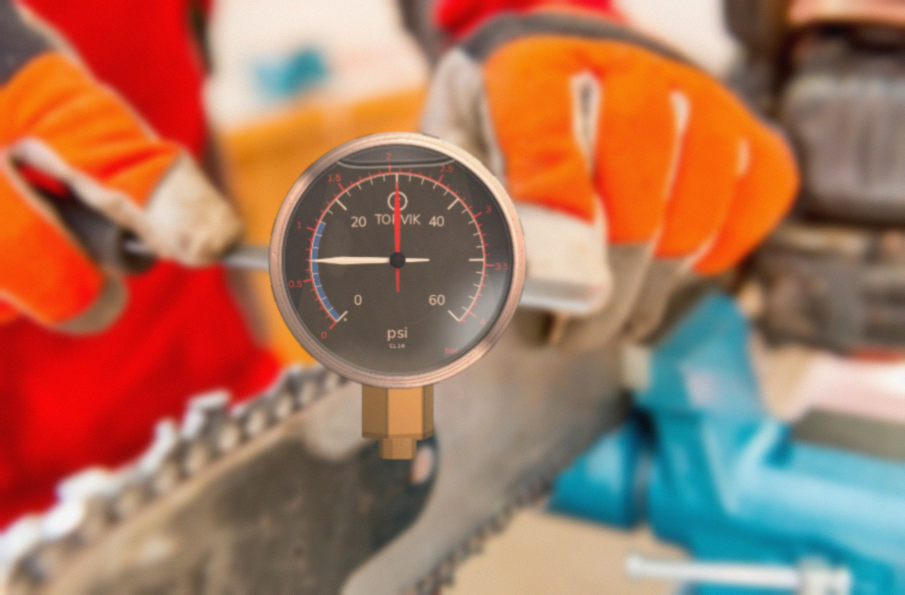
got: 10 psi
